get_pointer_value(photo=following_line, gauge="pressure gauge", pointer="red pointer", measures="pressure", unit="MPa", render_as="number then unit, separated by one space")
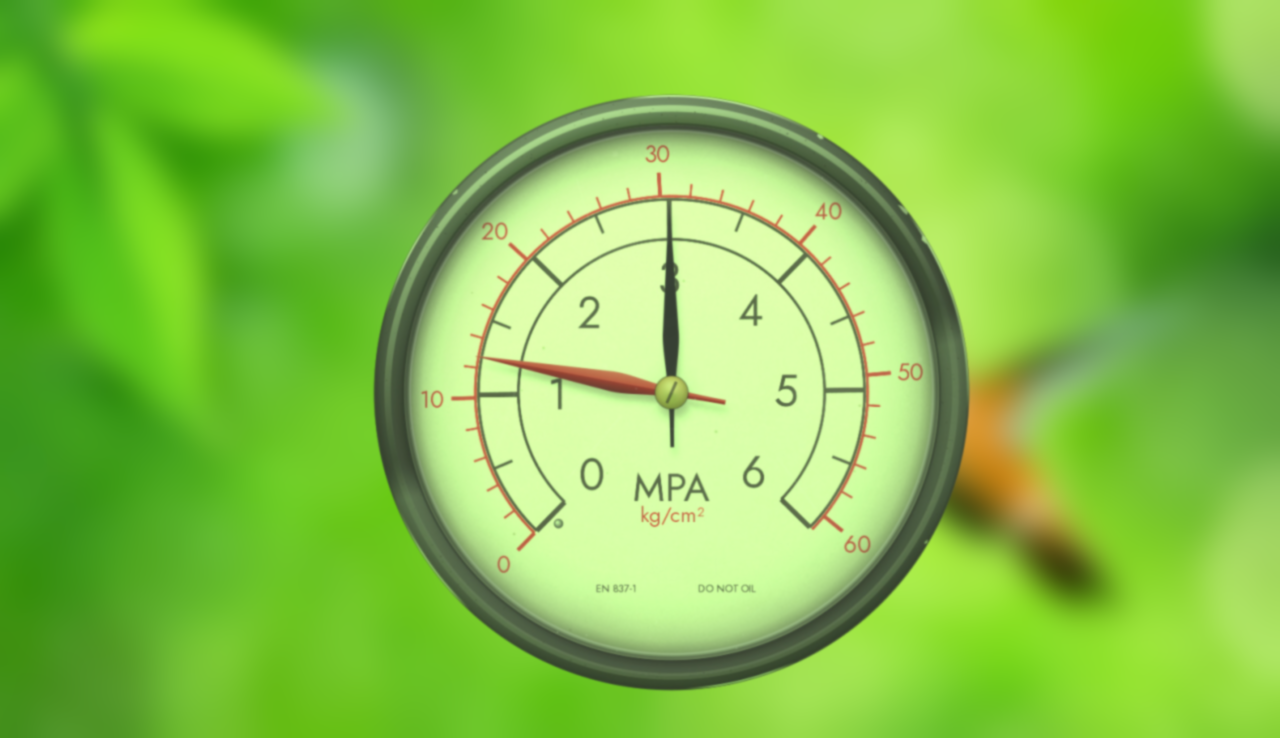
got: 1.25 MPa
